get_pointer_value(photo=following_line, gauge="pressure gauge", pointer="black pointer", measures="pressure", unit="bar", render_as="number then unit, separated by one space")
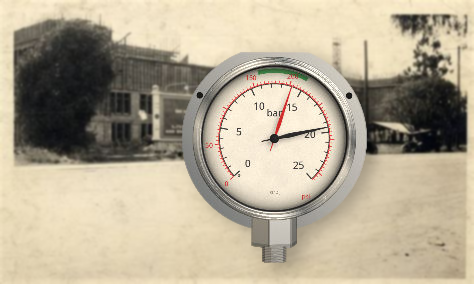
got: 19.5 bar
